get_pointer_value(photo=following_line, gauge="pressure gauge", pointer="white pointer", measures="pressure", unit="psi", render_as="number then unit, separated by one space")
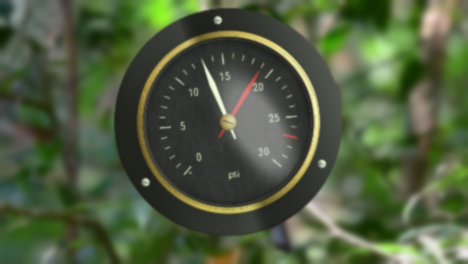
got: 13 psi
